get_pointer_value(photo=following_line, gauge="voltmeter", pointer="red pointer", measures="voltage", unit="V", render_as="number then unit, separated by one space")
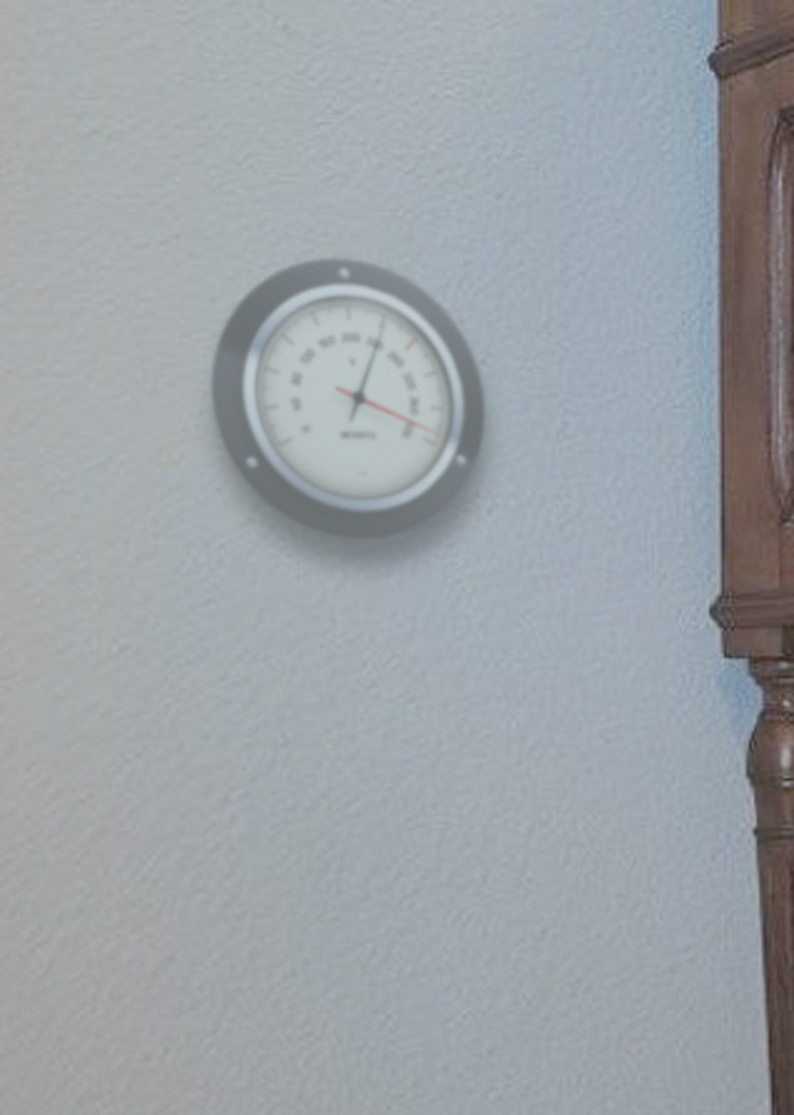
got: 390 V
